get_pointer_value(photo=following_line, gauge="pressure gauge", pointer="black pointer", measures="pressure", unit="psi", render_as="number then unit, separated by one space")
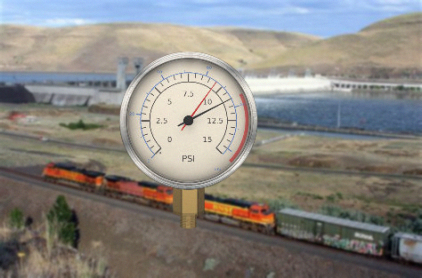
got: 11 psi
